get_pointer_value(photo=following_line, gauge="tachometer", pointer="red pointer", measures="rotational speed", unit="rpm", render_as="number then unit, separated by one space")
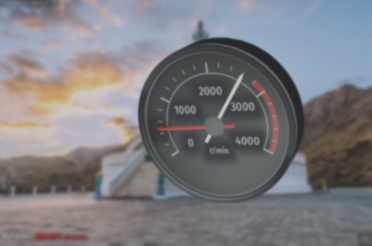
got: 500 rpm
